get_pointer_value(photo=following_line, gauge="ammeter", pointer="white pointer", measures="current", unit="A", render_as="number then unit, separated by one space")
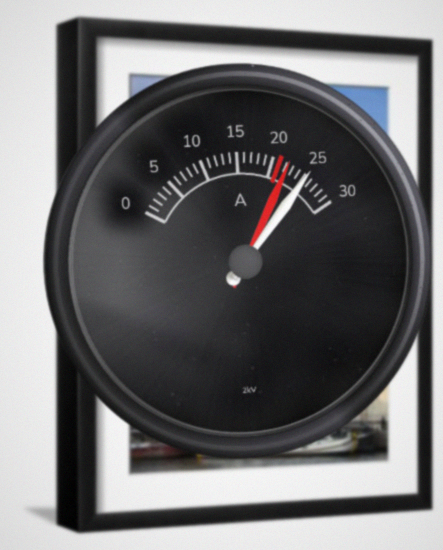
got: 25 A
